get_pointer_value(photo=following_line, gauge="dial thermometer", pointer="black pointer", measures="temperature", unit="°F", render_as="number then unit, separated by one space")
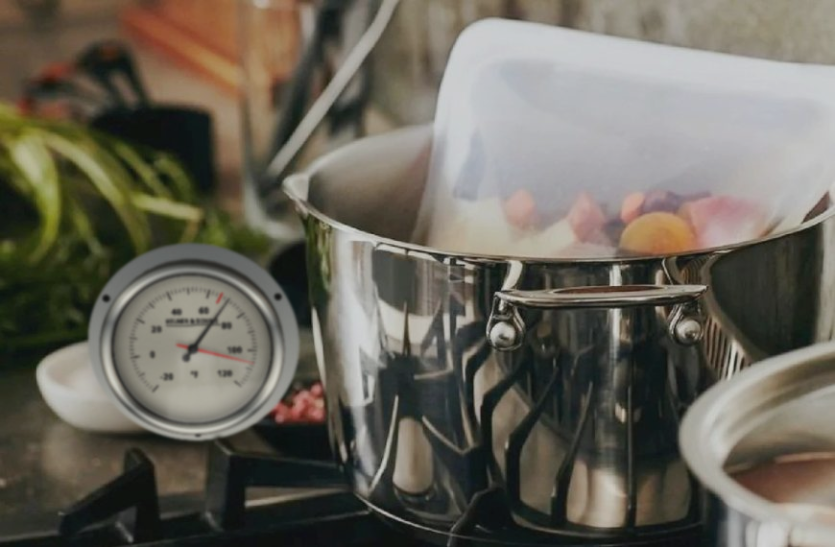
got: 70 °F
